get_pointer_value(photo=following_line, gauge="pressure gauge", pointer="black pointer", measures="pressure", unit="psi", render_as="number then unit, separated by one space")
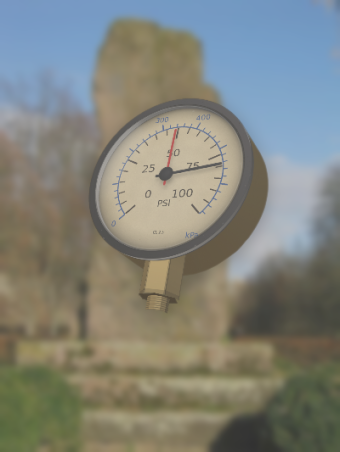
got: 80 psi
